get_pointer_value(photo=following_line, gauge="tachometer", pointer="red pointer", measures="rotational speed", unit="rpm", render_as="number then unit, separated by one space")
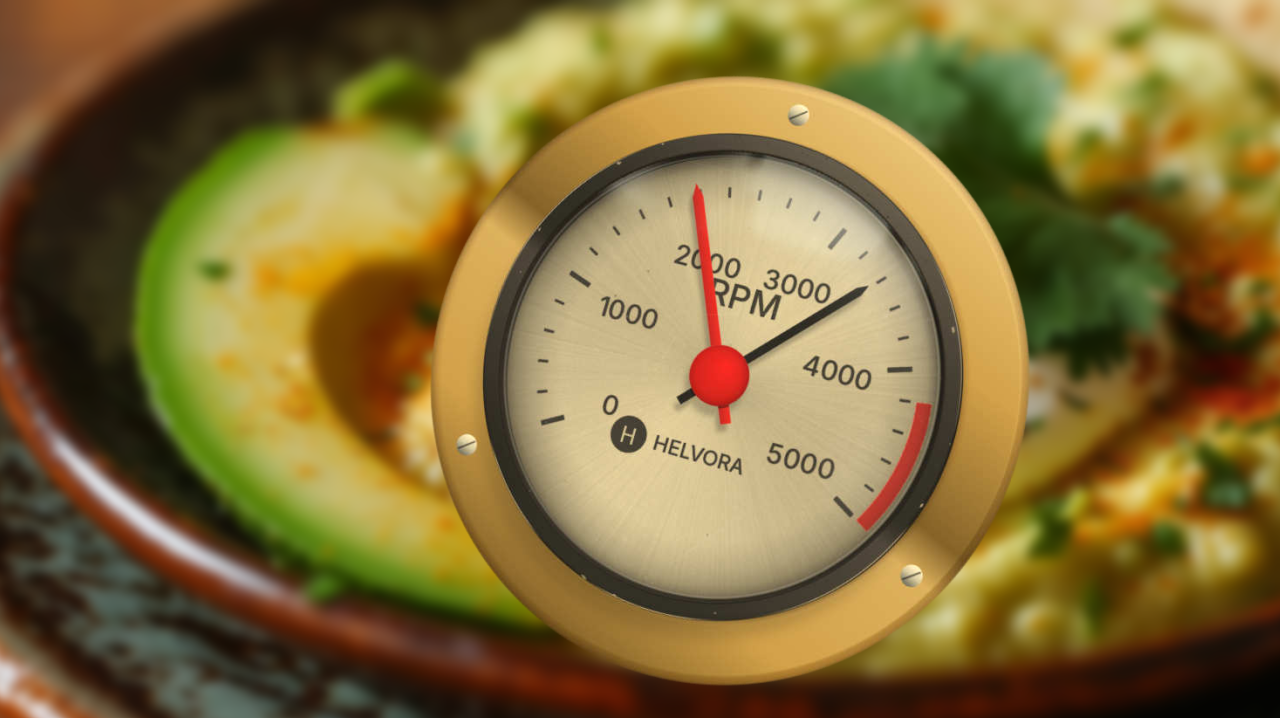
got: 2000 rpm
